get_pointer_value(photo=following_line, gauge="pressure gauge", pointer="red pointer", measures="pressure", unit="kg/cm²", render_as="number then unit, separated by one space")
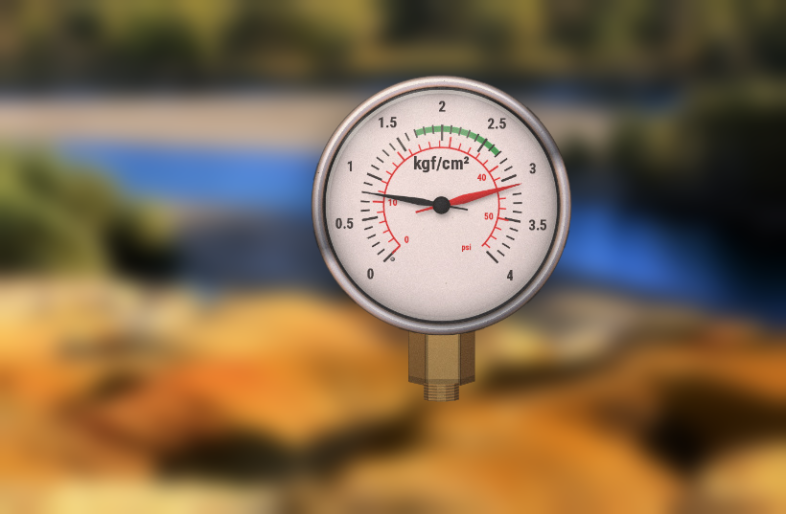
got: 3.1 kg/cm²
